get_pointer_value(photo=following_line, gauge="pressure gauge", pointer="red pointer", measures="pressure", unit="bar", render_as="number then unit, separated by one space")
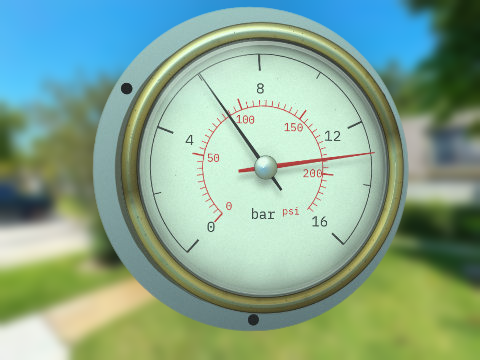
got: 13 bar
